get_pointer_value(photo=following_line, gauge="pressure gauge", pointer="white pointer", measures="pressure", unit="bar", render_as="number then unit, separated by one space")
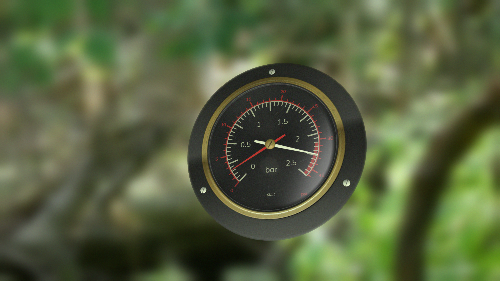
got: 2.25 bar
